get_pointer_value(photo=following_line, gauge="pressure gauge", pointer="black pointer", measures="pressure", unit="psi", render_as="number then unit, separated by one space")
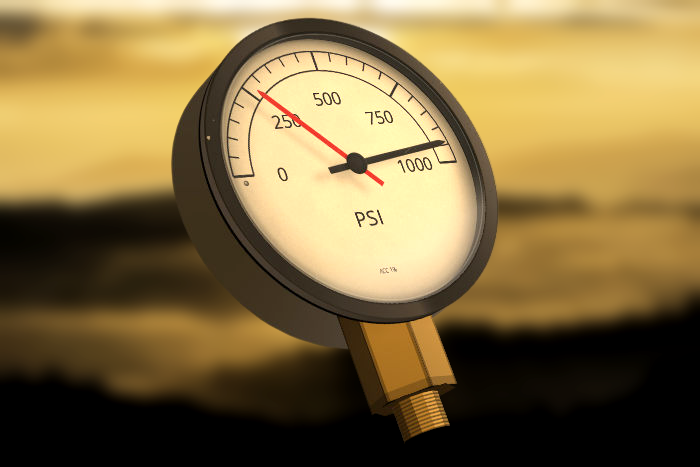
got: 950 psi
